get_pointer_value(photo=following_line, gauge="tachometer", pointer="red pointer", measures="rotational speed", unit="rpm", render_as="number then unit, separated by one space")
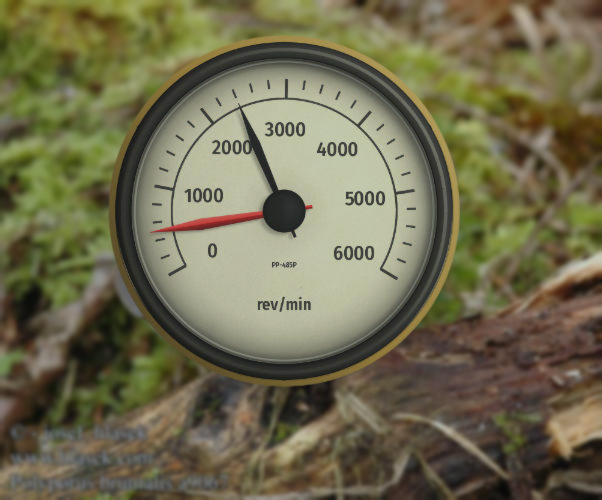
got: 500 rpm
